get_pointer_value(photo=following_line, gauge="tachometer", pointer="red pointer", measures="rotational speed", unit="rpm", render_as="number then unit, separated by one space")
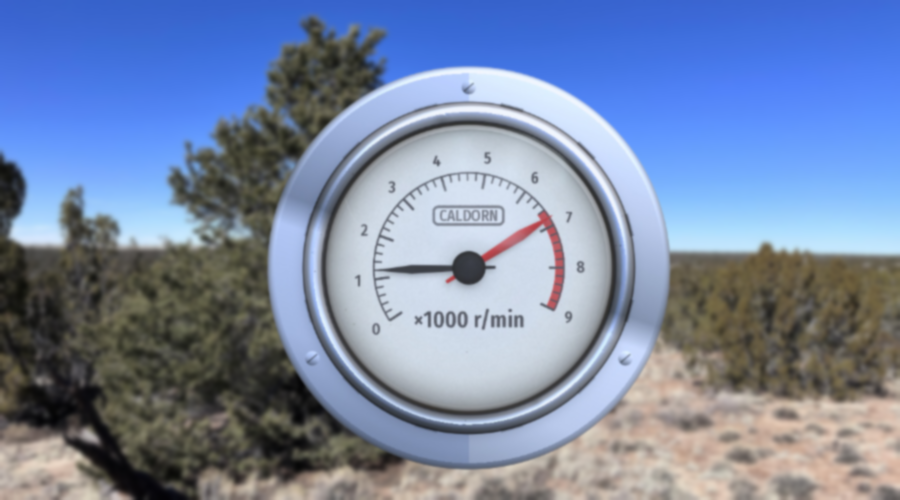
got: 6800 rpm
